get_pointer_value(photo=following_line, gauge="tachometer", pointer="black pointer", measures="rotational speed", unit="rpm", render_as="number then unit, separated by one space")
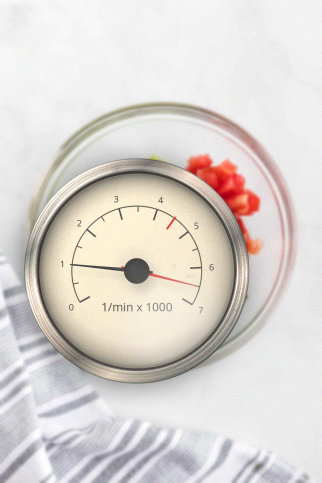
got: 1000 rpm
